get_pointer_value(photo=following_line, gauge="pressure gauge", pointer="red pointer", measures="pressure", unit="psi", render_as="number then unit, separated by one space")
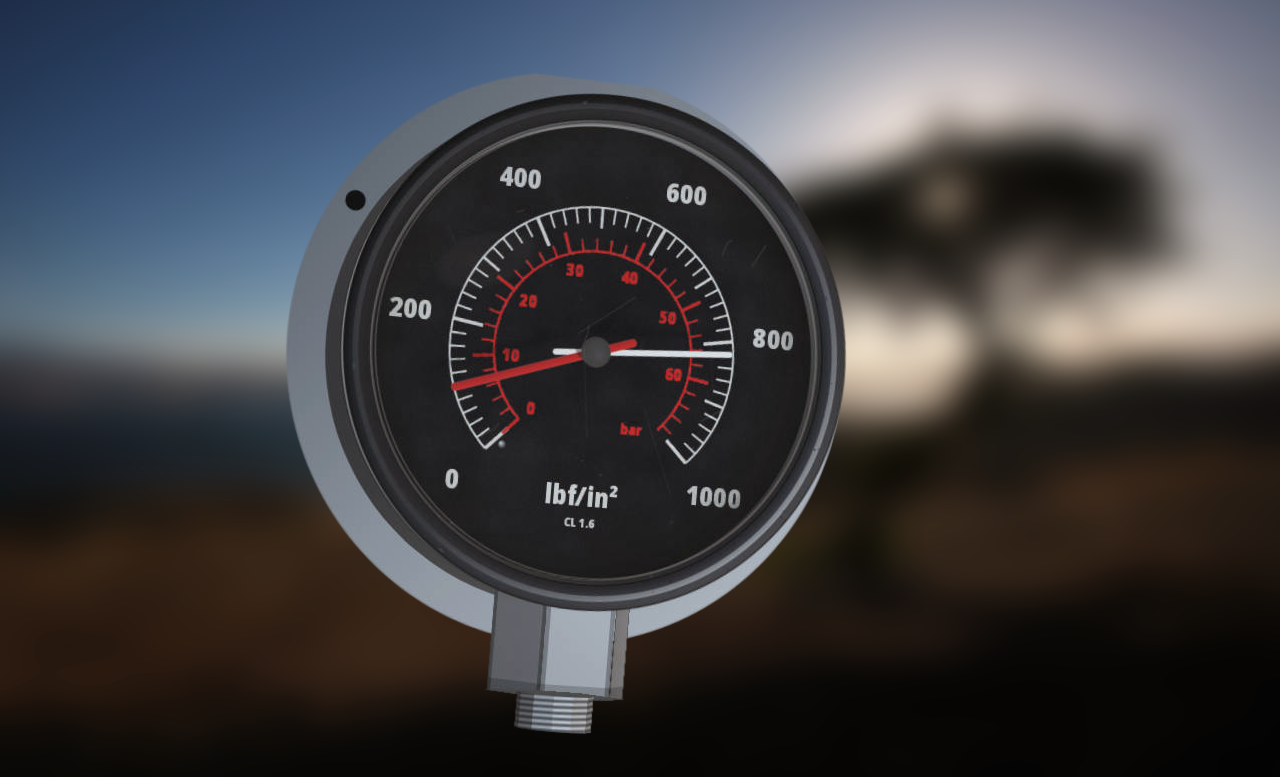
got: 100 psi
